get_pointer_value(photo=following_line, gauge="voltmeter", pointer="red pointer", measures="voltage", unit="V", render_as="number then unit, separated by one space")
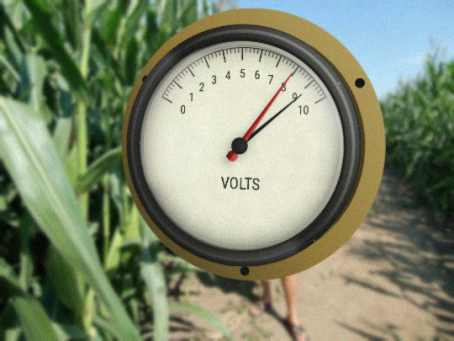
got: 8 V
